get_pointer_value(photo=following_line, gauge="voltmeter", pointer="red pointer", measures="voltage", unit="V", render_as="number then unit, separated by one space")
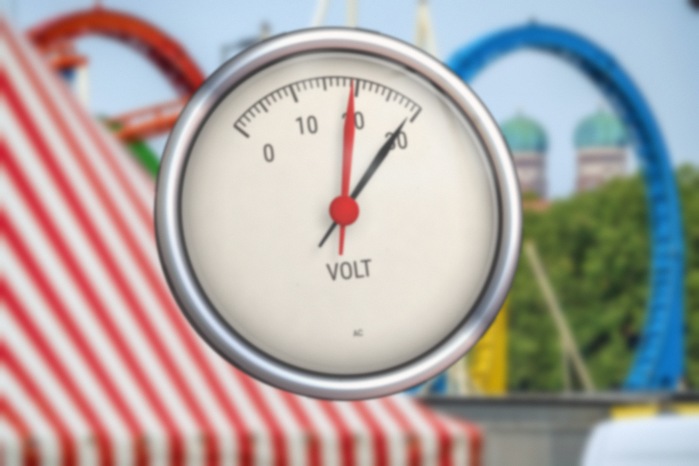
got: 19 V
